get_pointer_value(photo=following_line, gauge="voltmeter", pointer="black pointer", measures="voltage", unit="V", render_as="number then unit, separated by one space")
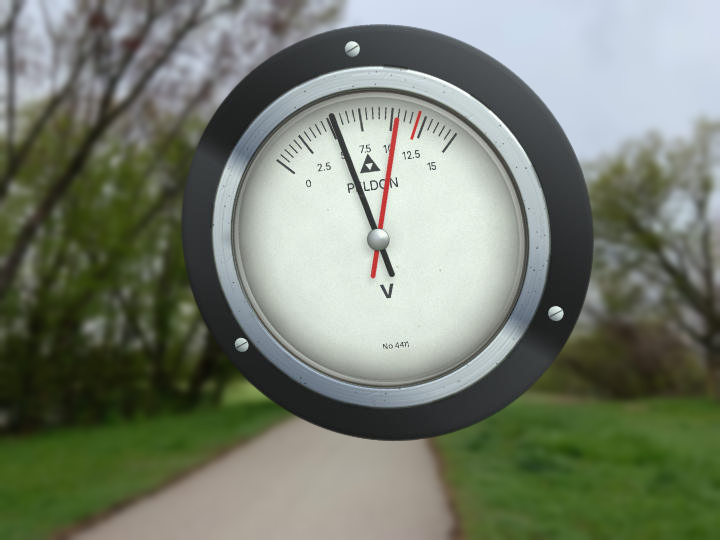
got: 5.5 V
